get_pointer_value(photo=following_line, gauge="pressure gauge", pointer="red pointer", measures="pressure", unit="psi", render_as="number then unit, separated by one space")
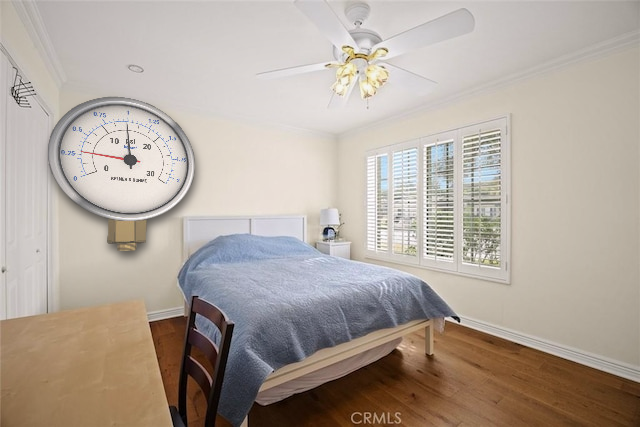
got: 4 psi
